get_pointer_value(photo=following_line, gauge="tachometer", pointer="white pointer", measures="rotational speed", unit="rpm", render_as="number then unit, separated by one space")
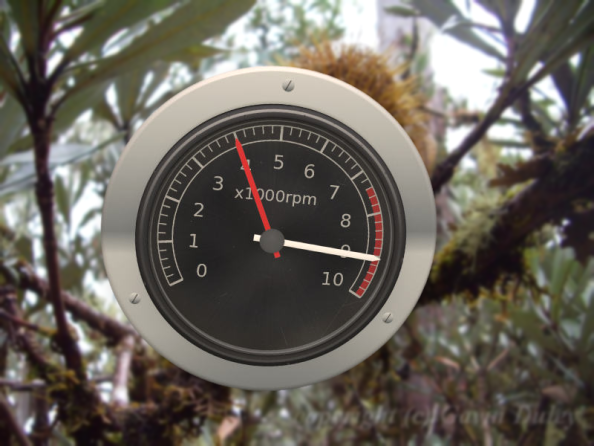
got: 9000 rpm
